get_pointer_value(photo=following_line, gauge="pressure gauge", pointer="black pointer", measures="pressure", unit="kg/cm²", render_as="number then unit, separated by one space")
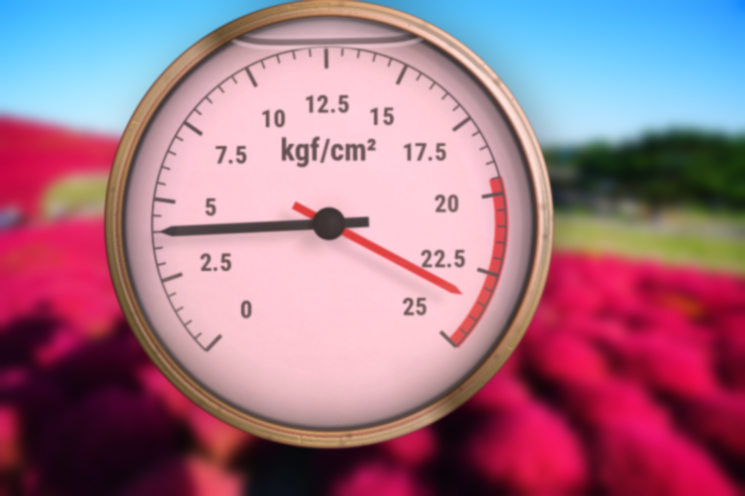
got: 4 kg/cm²
